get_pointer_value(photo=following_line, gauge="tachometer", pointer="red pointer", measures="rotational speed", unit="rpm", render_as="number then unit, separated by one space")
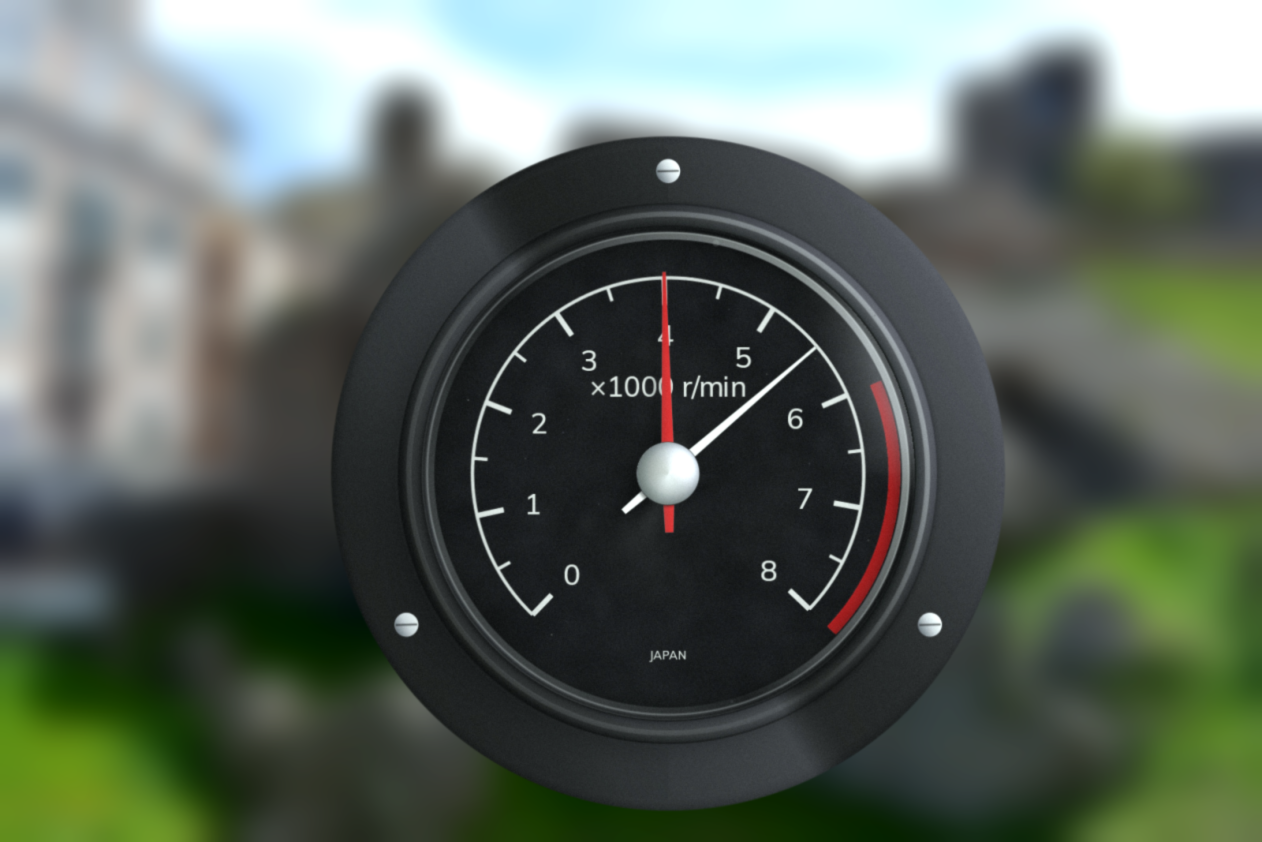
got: 4000 rpm
